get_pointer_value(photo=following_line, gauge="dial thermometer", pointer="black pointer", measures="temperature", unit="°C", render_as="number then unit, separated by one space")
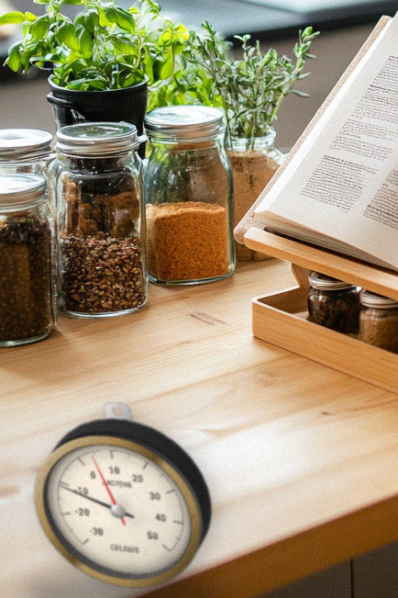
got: -10 °C
